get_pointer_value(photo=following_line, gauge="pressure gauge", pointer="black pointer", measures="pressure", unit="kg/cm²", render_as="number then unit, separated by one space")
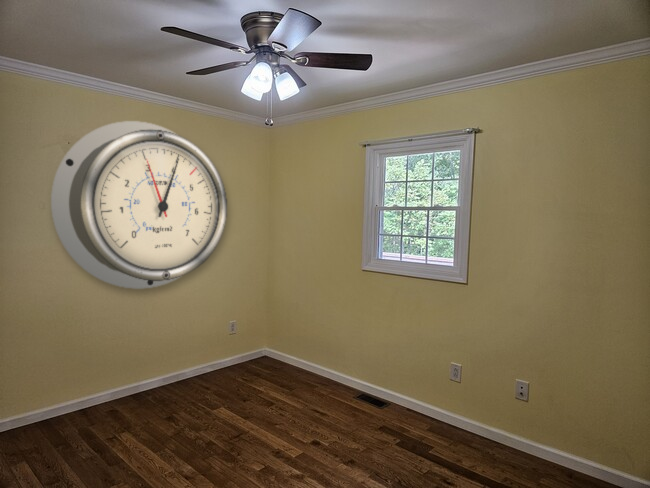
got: 4 kg/cm²
